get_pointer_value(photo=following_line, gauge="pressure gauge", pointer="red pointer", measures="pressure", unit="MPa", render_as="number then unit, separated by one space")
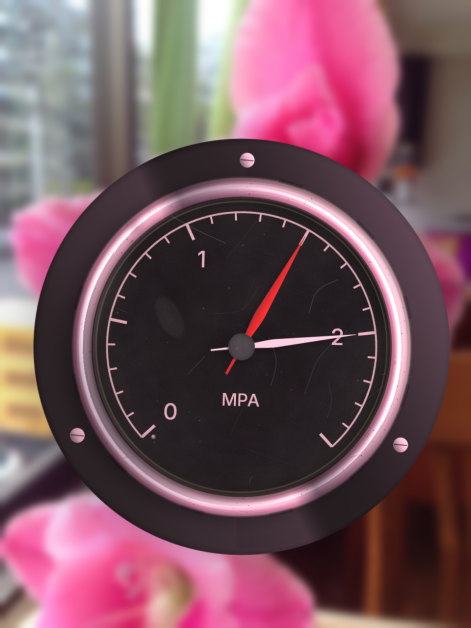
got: 1.5 MPa
